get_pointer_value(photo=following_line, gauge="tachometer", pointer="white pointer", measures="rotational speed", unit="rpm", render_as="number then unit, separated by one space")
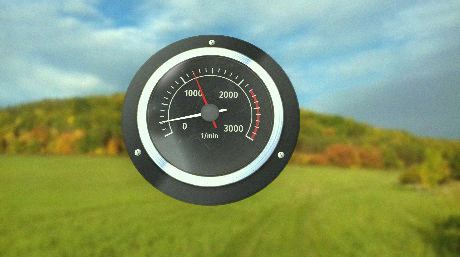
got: 200 rpm
